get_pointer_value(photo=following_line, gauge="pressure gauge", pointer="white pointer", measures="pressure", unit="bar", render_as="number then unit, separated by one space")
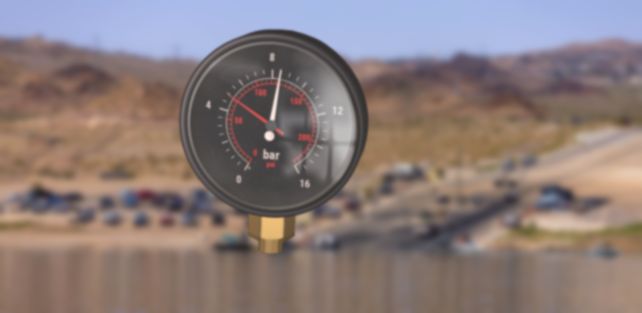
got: 8.5 bar
